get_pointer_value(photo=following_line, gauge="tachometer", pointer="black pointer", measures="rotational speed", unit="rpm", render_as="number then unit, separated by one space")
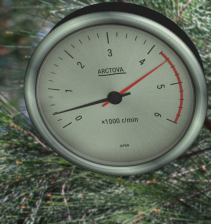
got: 400 rpm
